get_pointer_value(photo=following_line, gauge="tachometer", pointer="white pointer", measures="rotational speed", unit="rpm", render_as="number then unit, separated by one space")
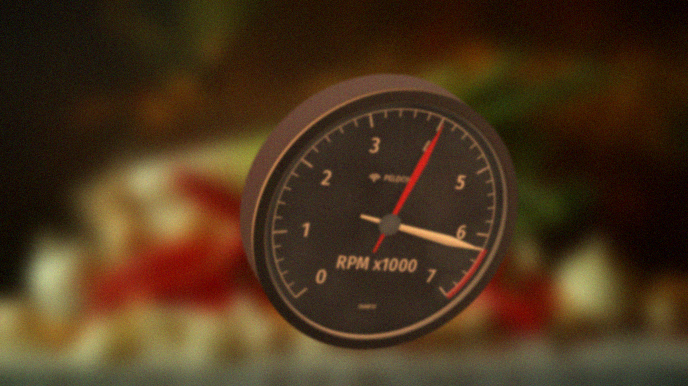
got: 6200 rpm
